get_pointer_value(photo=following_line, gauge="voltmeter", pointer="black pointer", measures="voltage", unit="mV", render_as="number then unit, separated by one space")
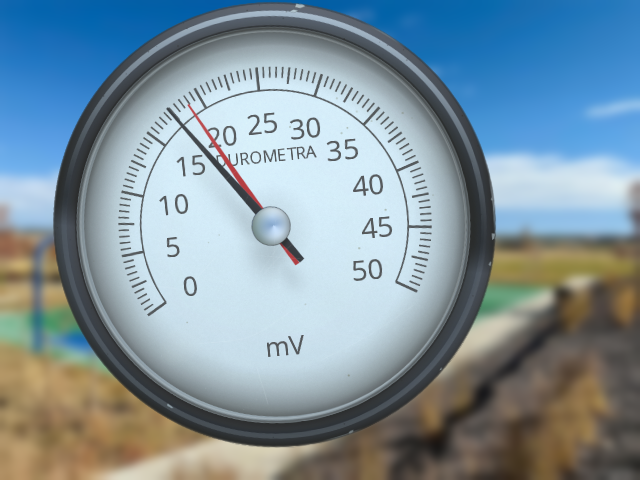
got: 17.5 mV
